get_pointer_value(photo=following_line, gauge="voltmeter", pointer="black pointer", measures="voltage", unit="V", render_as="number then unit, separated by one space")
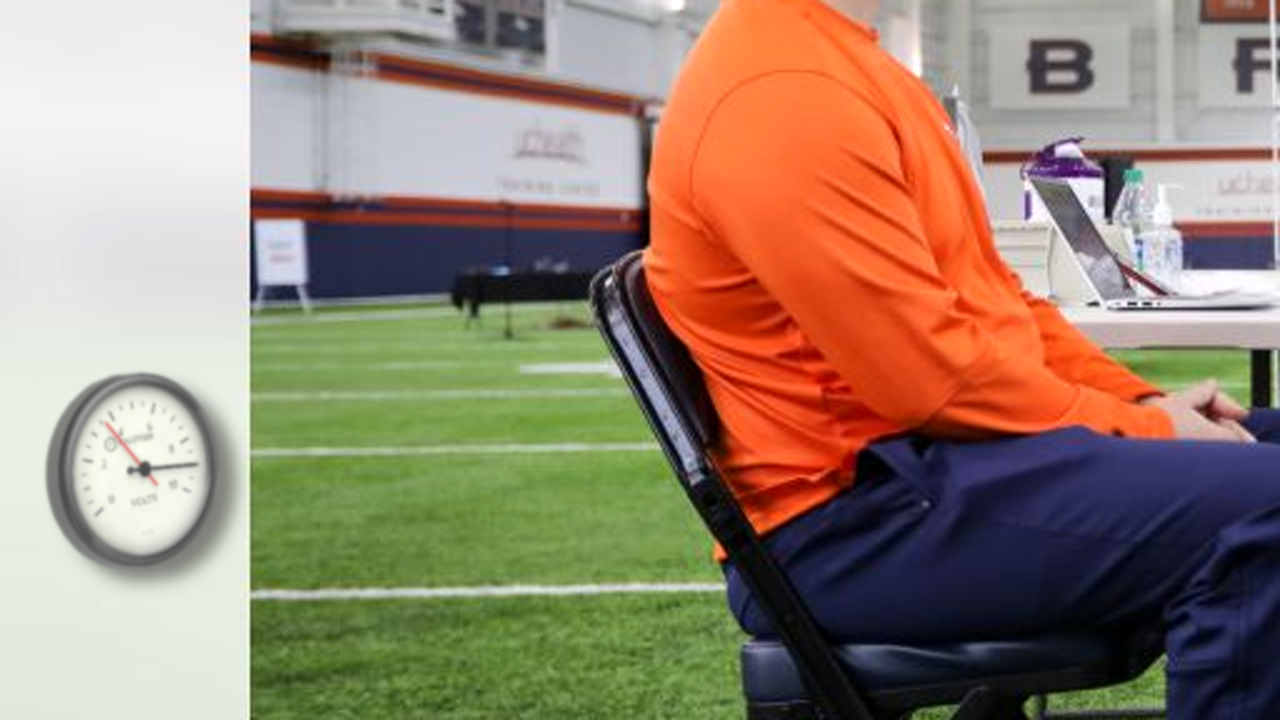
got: 9 V
